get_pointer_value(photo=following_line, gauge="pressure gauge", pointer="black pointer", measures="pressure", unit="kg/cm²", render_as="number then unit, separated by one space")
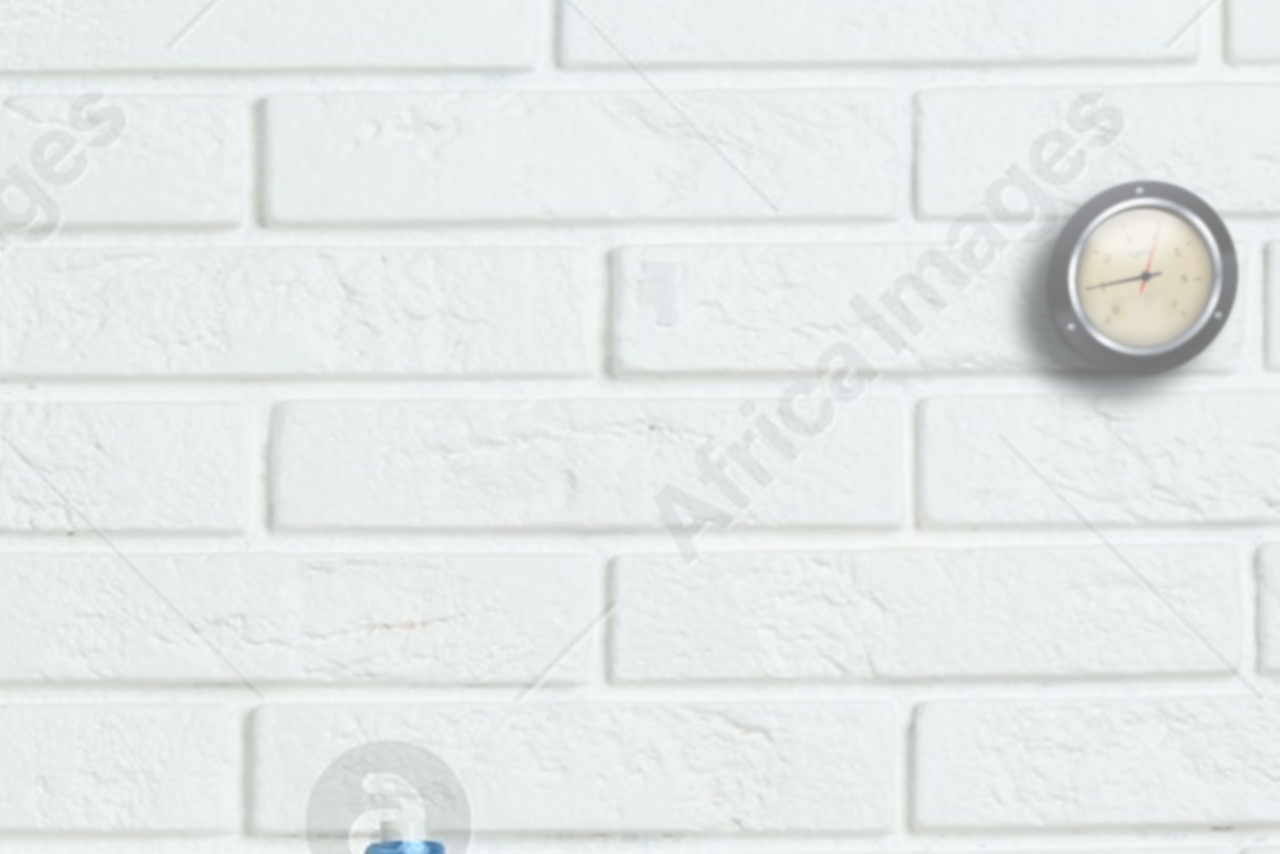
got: 1 kg/cm²
